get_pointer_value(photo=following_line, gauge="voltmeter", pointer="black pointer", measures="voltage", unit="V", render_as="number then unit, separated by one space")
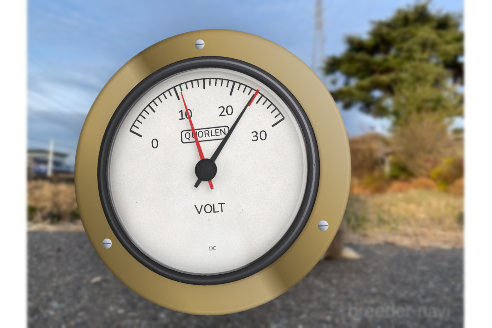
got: 24 V
